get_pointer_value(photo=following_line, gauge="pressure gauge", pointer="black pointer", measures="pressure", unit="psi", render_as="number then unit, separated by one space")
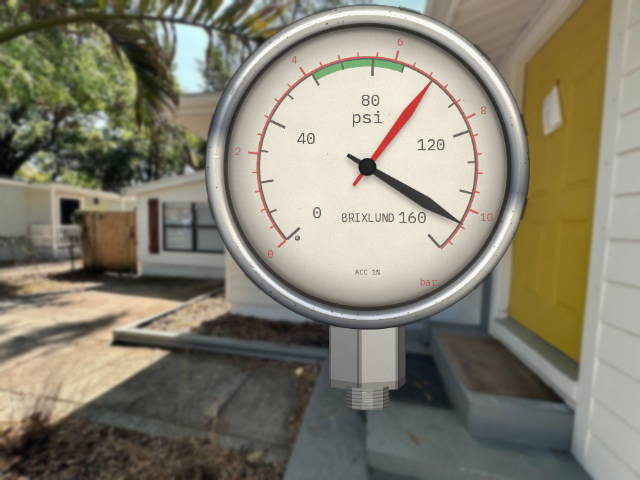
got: 150 psi
